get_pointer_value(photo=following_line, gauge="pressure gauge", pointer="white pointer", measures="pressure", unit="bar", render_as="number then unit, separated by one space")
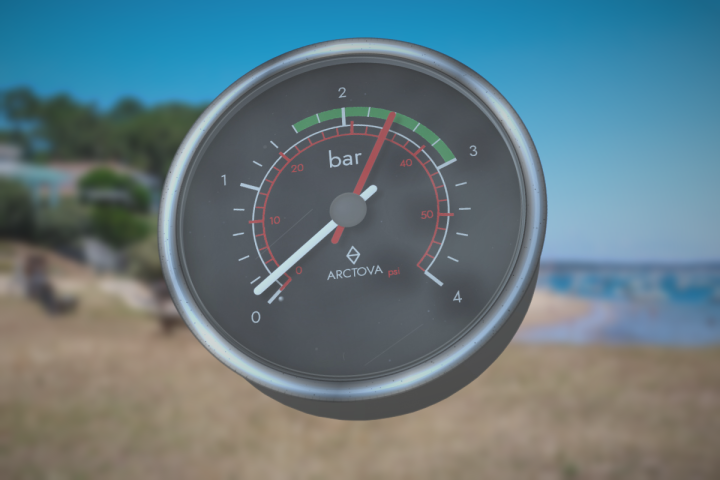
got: 0.1 bar
